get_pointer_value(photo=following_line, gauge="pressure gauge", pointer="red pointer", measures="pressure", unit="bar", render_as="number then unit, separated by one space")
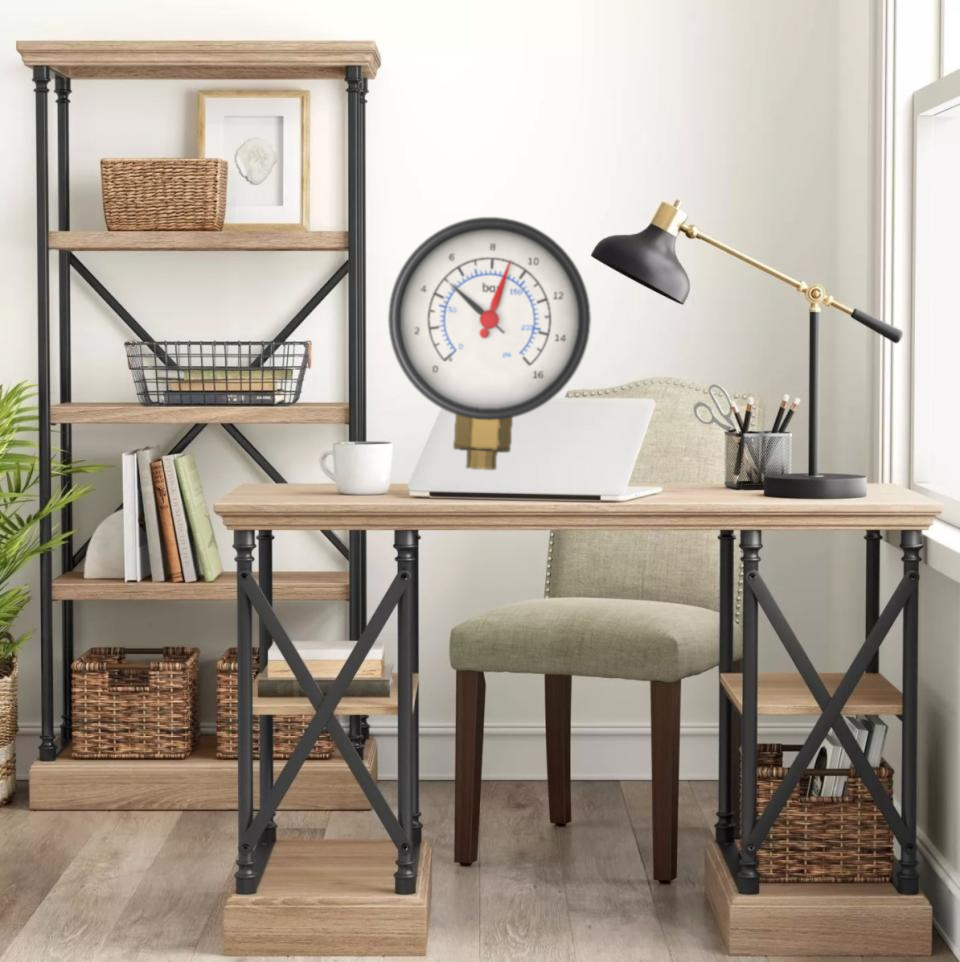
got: 9 bar
